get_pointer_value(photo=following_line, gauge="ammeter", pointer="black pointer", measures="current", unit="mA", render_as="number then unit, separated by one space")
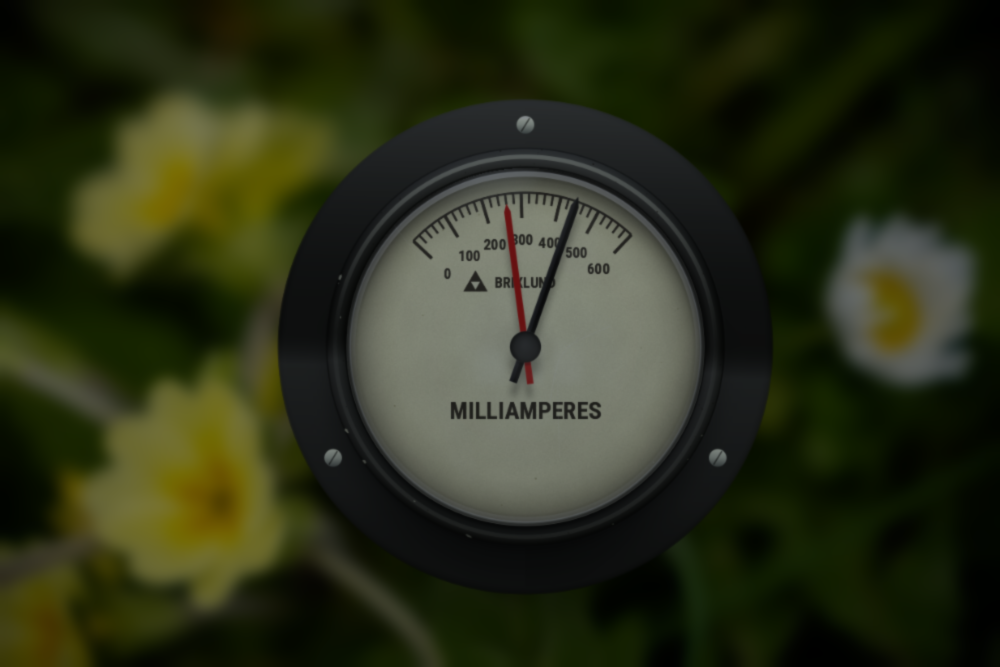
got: 440 mA
